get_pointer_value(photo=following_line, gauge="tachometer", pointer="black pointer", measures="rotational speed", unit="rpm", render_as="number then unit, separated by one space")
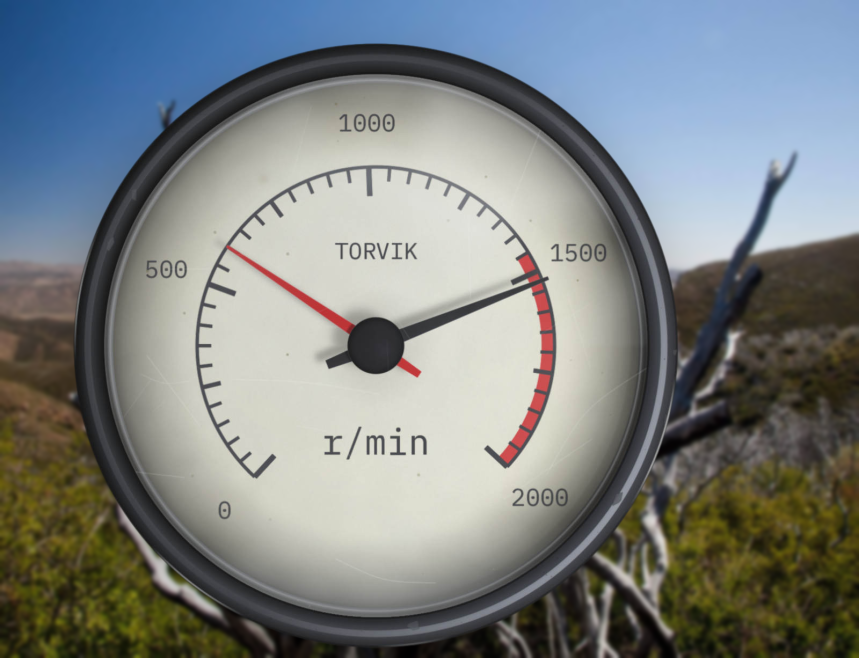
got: 1525 rpm
